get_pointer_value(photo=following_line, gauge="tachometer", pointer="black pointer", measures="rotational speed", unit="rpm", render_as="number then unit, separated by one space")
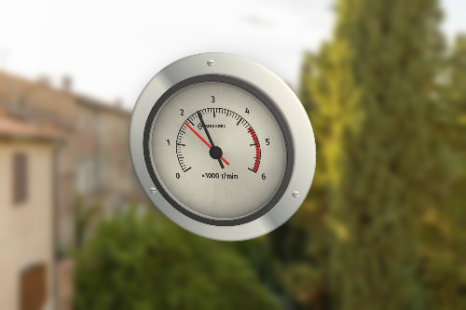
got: 2500 rpm
